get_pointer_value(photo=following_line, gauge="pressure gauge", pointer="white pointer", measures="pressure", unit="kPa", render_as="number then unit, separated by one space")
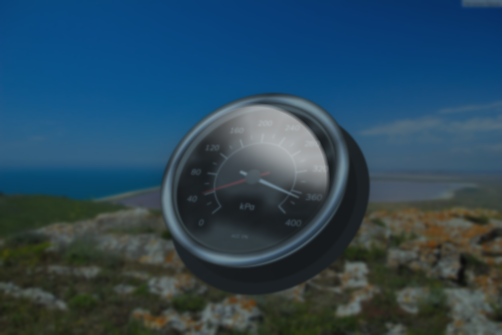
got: 370 kPa
